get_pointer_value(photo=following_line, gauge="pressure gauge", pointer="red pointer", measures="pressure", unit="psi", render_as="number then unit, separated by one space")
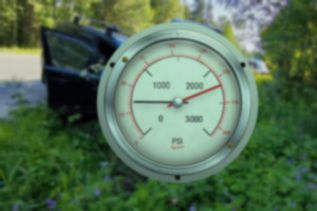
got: 2250 psi
